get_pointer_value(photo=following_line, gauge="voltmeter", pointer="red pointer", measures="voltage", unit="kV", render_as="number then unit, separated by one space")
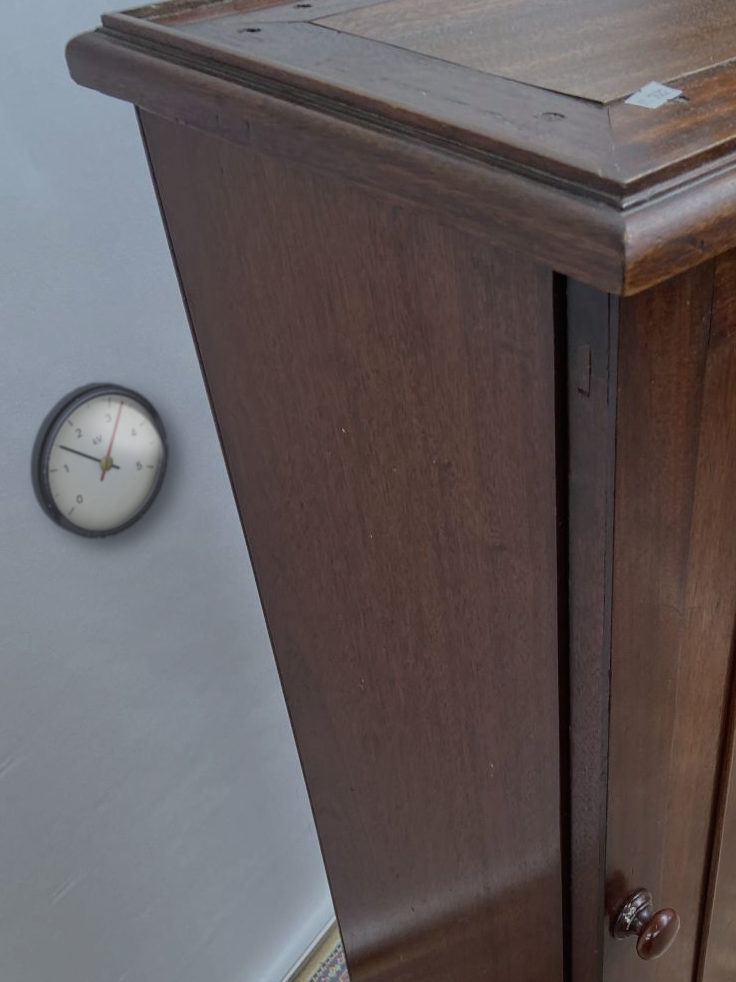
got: 3.25 kV
